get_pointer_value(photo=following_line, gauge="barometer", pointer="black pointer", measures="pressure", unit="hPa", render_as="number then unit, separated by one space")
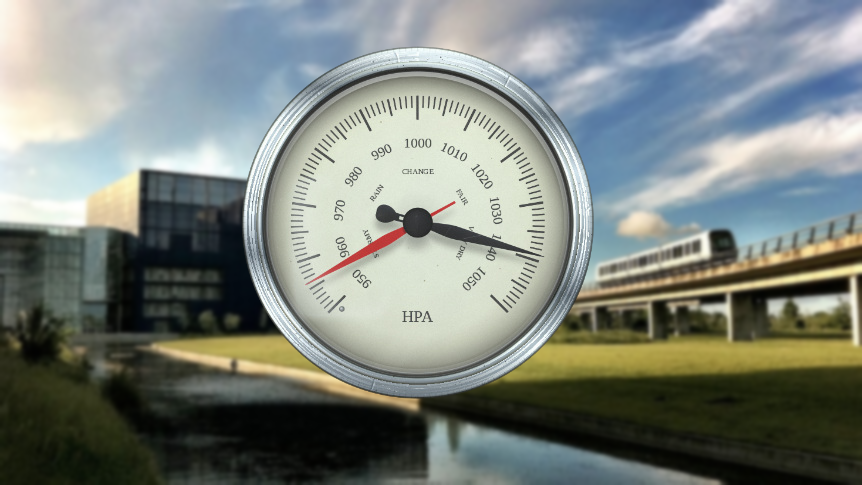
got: 1039 hPa
